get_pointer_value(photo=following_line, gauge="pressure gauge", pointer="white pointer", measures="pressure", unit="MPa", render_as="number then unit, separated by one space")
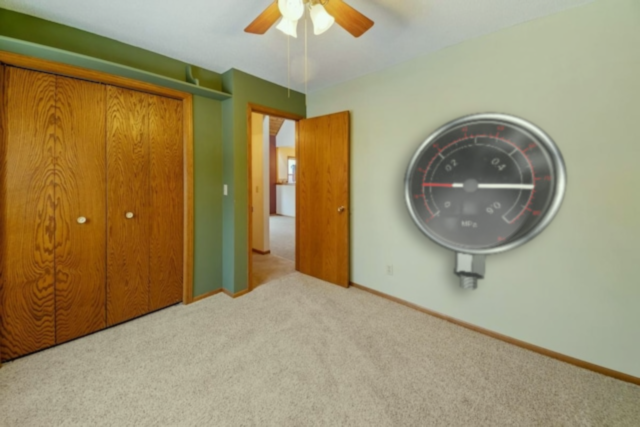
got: 0.5 MPa
